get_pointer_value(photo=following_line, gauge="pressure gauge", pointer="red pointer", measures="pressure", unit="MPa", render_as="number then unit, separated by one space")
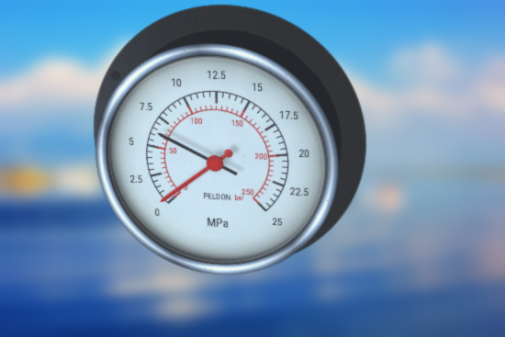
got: 0.5 MPa
